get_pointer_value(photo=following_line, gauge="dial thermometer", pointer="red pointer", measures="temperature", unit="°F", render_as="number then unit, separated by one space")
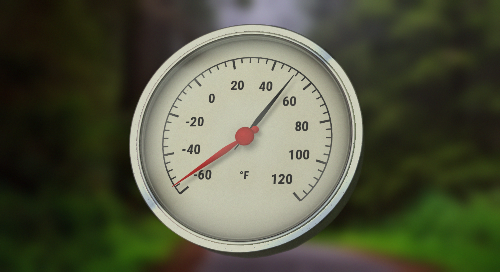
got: -56 °F
